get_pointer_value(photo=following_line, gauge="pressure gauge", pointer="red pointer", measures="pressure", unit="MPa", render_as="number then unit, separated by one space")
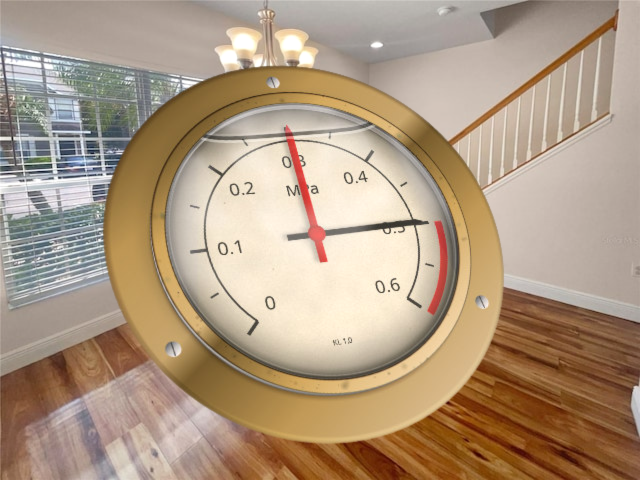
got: 0.3 MPa
